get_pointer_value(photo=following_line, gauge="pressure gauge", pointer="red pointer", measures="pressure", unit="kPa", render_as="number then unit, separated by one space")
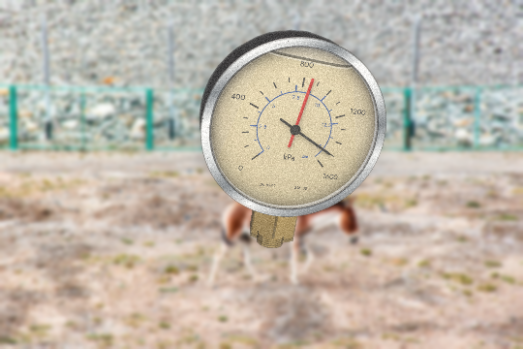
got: 850 kPa
